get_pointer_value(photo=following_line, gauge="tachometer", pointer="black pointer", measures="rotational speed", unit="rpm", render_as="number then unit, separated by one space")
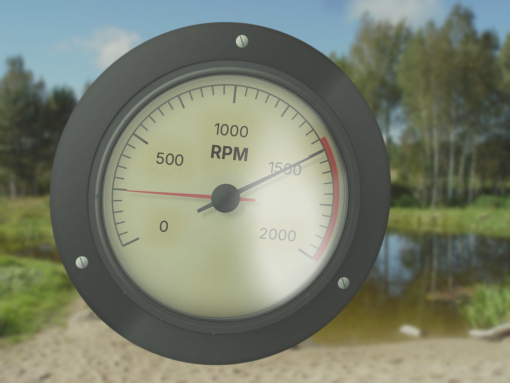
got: 1500 rpm
